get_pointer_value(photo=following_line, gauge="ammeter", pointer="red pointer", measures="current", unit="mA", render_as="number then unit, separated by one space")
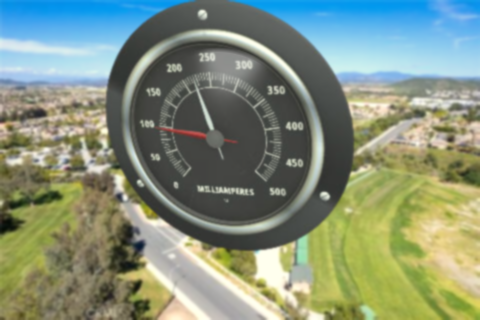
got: 100 mA
